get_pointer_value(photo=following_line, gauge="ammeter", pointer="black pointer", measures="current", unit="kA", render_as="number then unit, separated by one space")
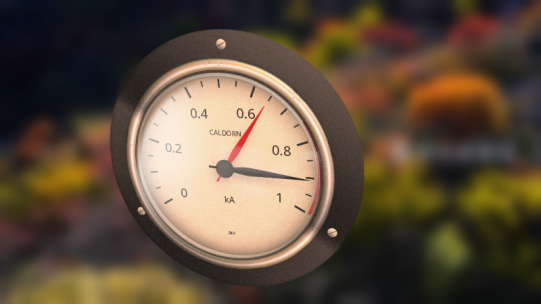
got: 0.9 kA
